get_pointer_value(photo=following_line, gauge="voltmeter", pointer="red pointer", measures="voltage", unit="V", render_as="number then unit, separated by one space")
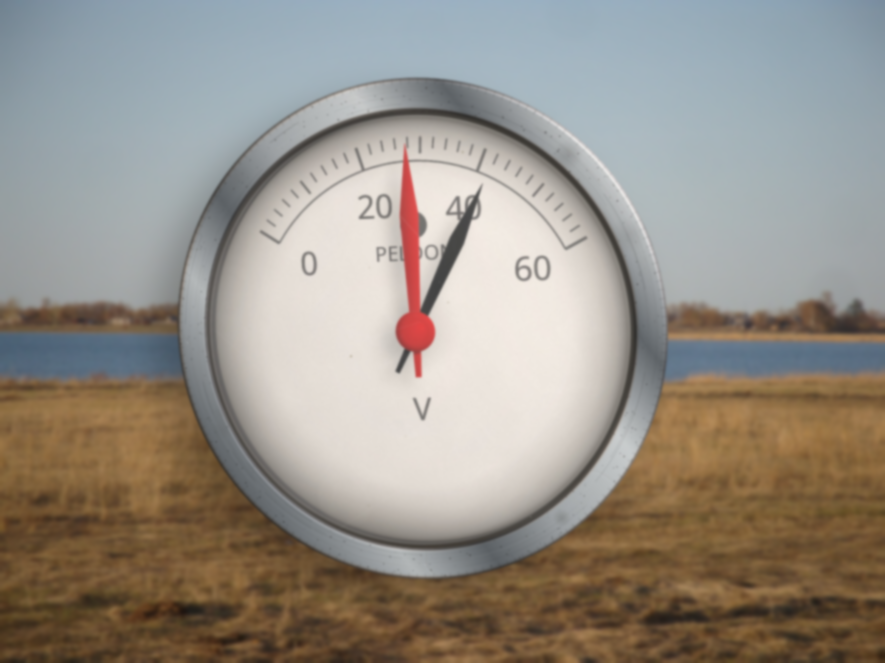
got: 28 V
